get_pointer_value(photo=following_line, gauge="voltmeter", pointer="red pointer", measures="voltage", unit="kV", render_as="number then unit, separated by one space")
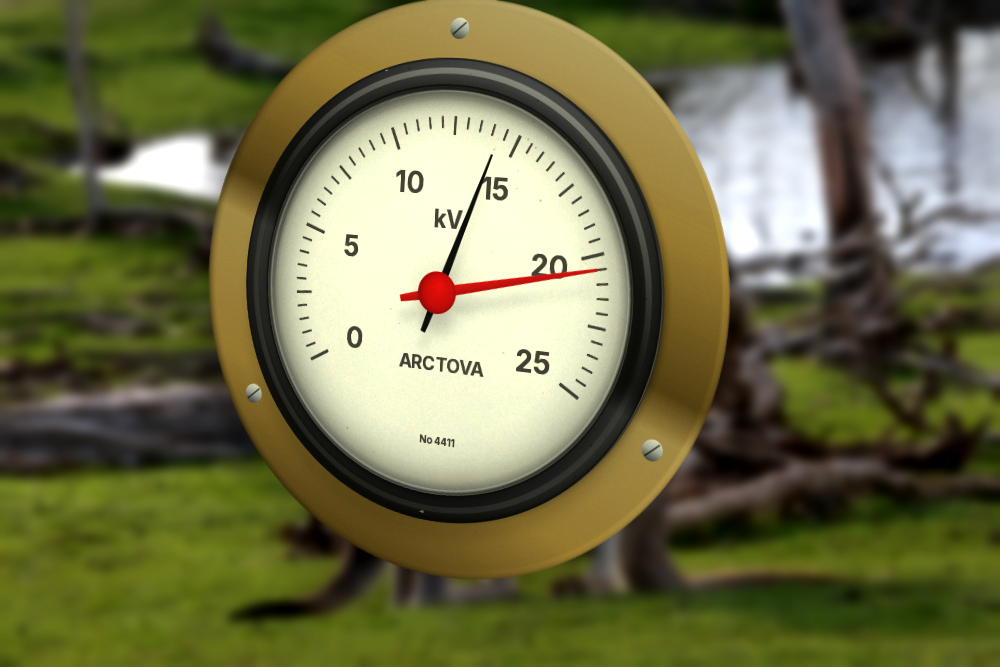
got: 20.5 kV
